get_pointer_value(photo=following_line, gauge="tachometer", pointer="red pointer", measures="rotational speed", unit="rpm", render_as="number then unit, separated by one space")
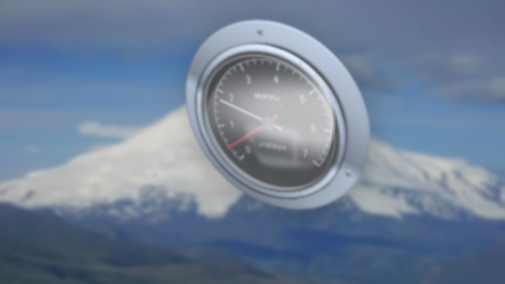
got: 400 rpm
